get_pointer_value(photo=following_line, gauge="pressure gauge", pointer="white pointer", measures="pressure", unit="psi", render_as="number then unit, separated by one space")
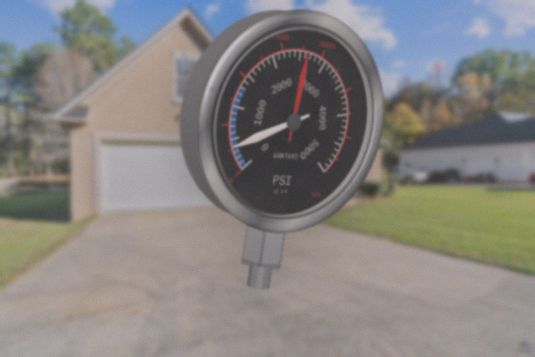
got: 400 psi
